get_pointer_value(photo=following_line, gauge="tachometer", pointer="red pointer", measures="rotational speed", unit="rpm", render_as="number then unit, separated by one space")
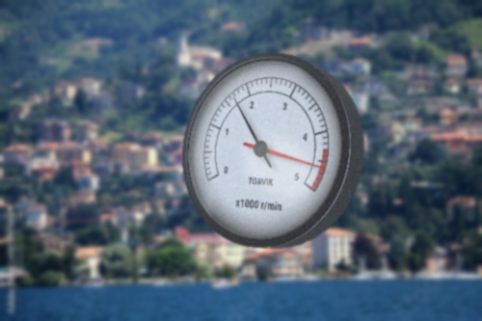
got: 4600 rpm
